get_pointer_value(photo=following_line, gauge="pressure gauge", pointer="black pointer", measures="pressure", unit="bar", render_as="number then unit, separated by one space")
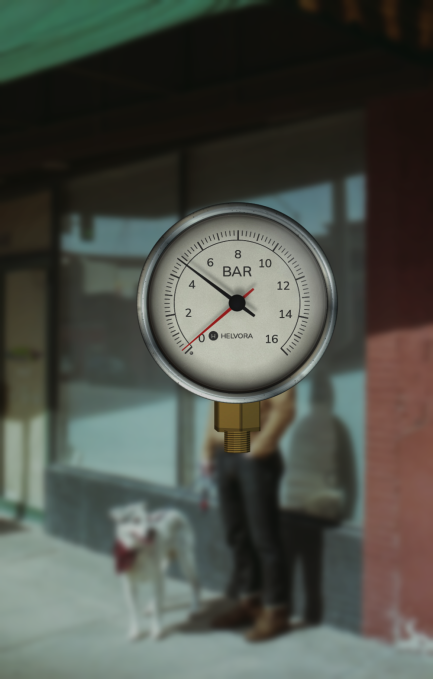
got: 4.8 bar
